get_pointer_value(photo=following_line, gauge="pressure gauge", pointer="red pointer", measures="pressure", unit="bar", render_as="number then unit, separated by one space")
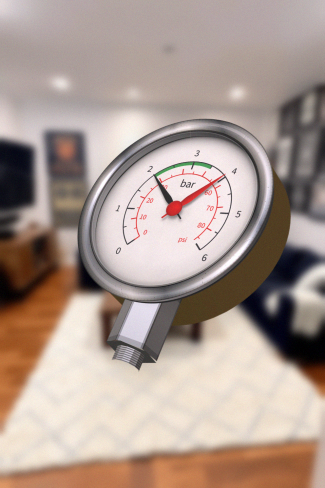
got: 4 bar
